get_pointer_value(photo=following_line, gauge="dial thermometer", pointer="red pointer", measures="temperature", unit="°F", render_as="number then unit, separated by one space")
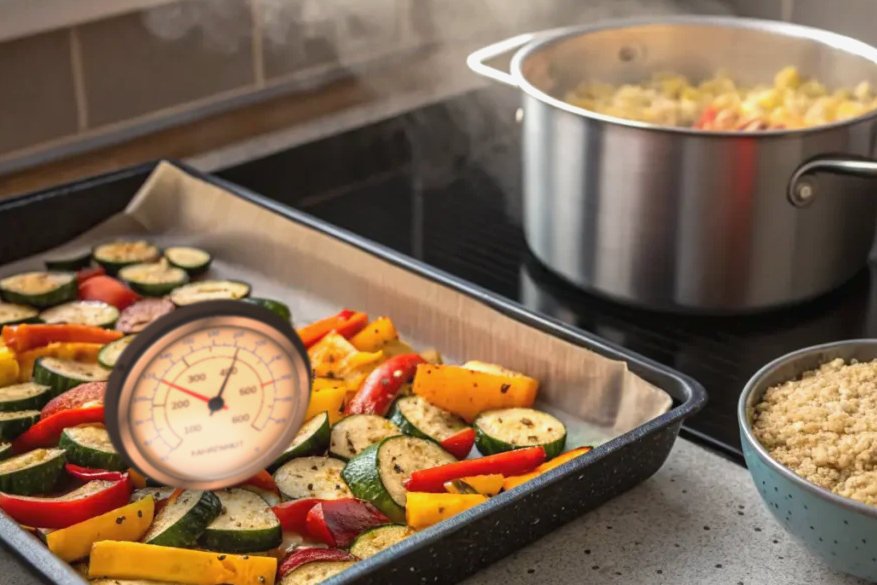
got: 250 °F
